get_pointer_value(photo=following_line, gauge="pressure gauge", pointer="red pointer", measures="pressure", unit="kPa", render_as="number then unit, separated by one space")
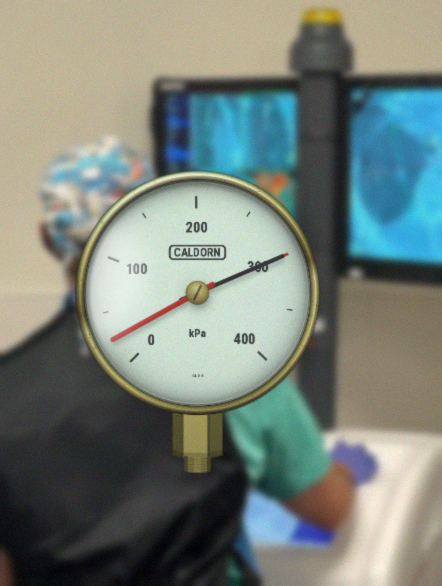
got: 25 kPa
